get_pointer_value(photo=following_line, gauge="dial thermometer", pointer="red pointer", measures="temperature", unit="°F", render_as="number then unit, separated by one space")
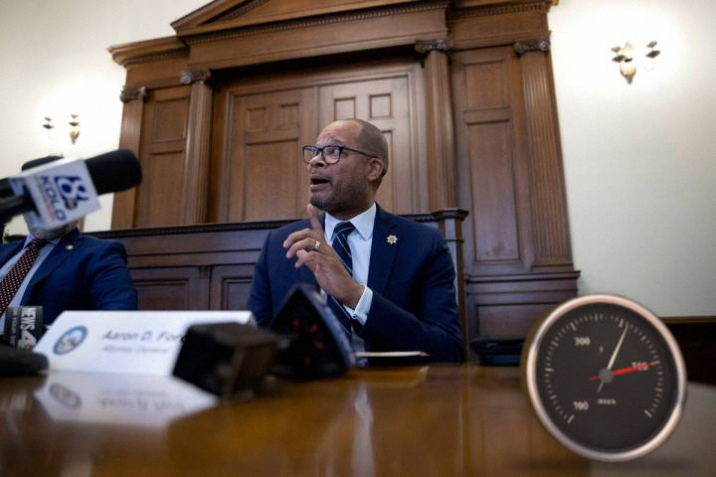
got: 500 °F
